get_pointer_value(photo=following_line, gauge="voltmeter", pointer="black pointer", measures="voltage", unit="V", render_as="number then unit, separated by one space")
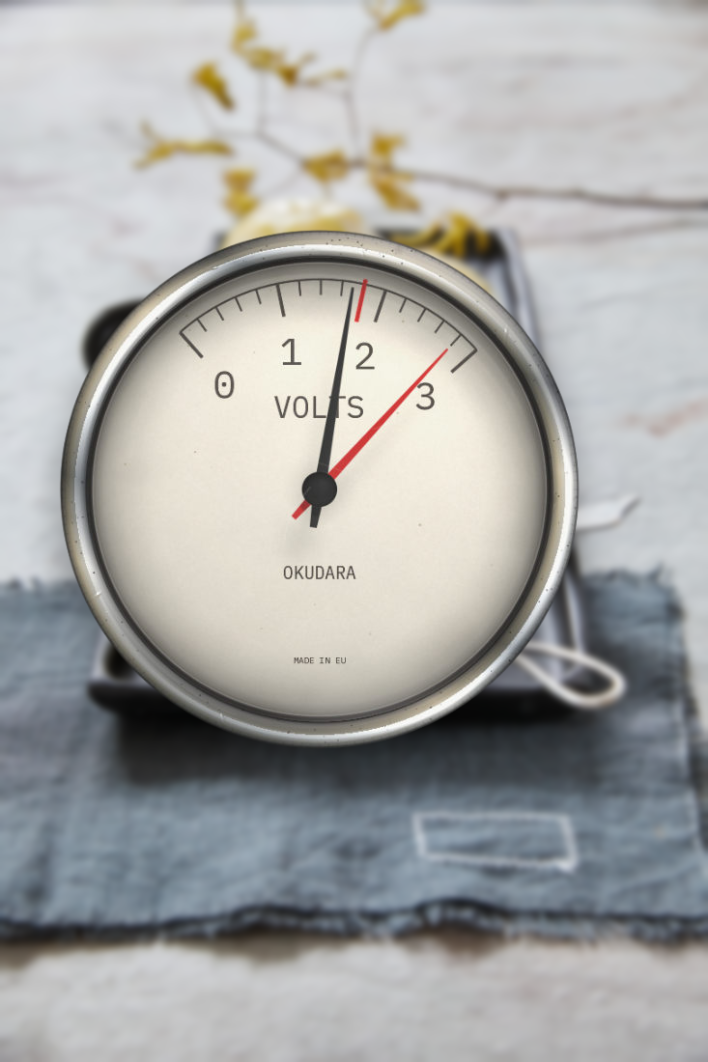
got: 1.7 V
